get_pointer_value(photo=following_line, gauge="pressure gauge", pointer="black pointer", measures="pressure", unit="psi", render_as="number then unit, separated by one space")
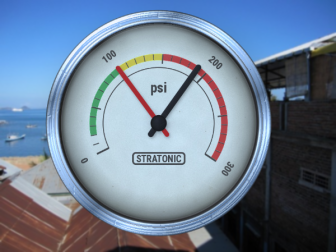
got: 190 psi
